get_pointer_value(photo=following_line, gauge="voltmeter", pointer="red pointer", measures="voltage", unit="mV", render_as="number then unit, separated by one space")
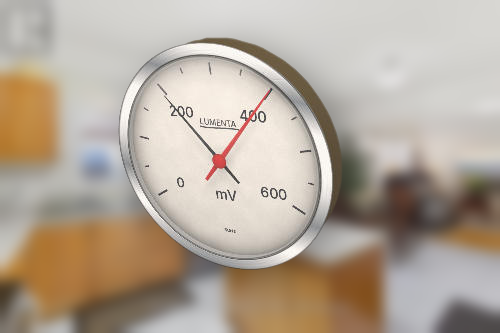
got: 400 mV
